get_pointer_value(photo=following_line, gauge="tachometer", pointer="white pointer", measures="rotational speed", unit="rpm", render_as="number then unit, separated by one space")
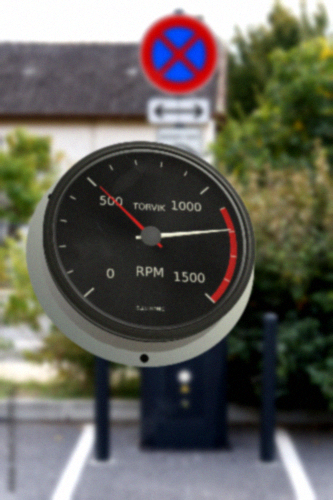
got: 1200 rpm
